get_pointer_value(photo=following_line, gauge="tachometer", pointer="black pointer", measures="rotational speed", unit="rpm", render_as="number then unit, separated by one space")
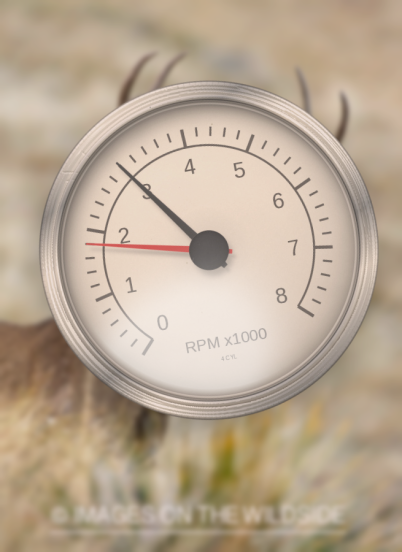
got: 3000 rpm
